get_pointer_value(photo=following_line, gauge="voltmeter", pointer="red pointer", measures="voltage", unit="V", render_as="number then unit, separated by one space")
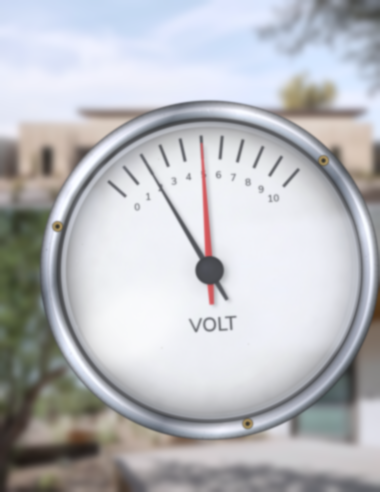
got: 5 V
